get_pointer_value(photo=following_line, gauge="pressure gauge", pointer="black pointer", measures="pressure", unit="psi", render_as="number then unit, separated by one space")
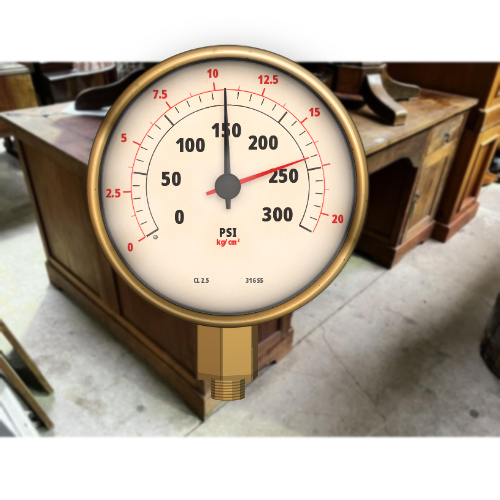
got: 150 psi
